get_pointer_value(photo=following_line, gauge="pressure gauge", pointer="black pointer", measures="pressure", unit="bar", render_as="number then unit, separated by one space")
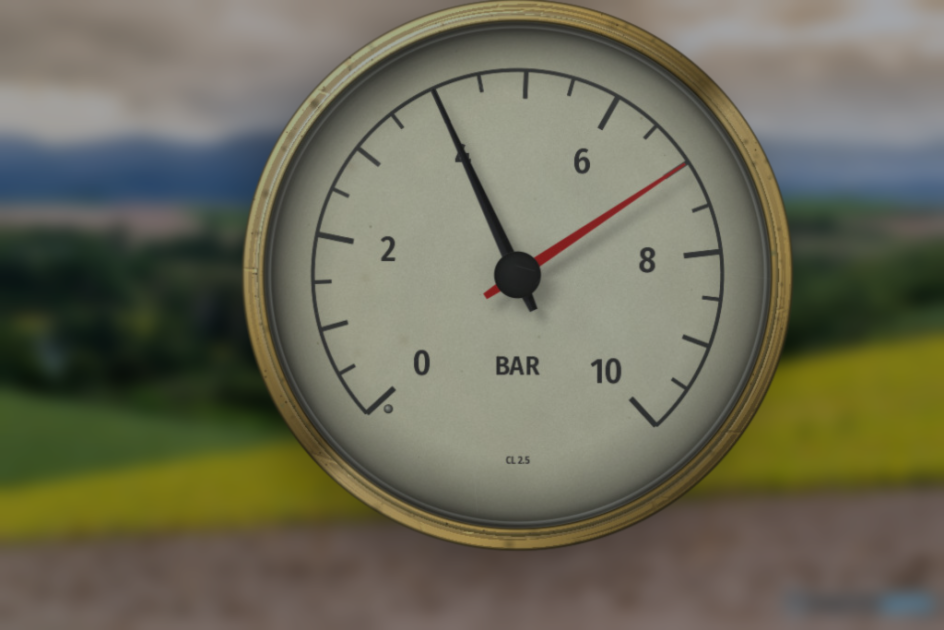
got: 4 bar
